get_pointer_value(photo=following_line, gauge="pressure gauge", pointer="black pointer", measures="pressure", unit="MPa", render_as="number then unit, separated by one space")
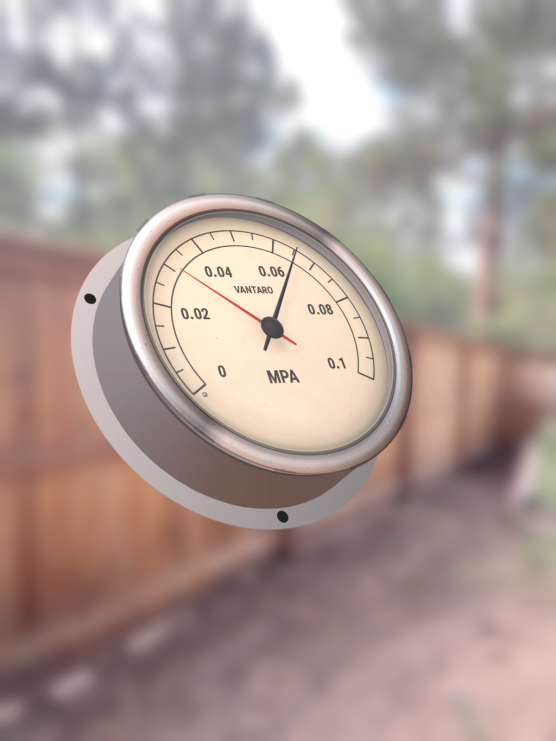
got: 0.065 MPa
